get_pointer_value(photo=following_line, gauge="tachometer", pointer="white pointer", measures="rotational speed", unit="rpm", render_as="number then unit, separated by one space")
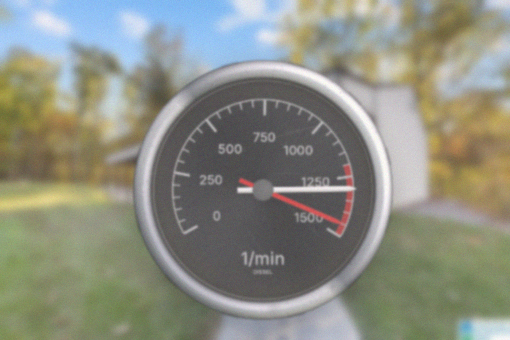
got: 1300 rpm
